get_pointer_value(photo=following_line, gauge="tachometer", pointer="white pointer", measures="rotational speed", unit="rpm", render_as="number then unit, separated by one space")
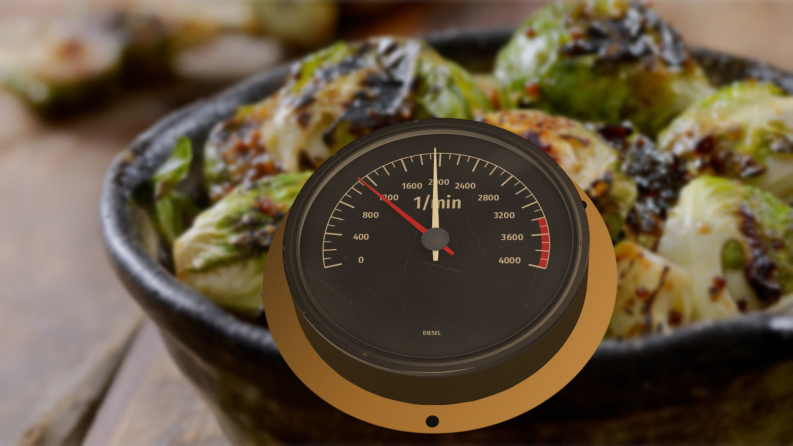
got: 1950 rpm
